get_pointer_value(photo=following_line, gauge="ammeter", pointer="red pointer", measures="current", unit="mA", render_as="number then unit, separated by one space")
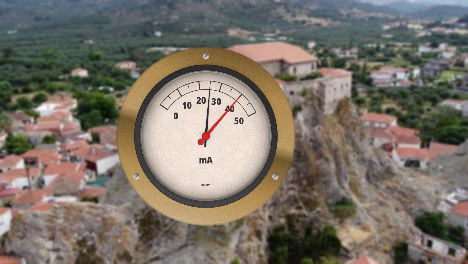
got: 40 mA
